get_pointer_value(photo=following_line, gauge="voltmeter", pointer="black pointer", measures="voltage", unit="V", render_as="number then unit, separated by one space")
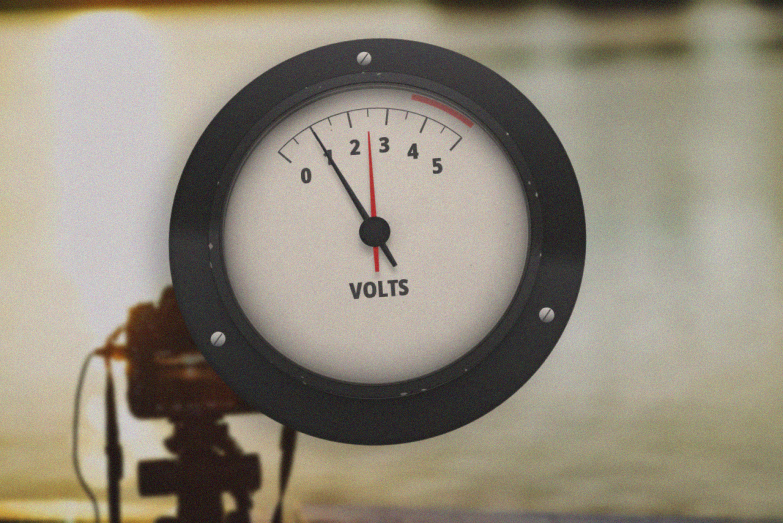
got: 1 V
